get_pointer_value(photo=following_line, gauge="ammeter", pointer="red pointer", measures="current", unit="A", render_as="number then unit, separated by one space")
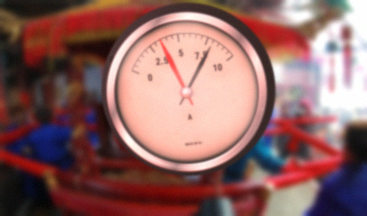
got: 3.5 A
